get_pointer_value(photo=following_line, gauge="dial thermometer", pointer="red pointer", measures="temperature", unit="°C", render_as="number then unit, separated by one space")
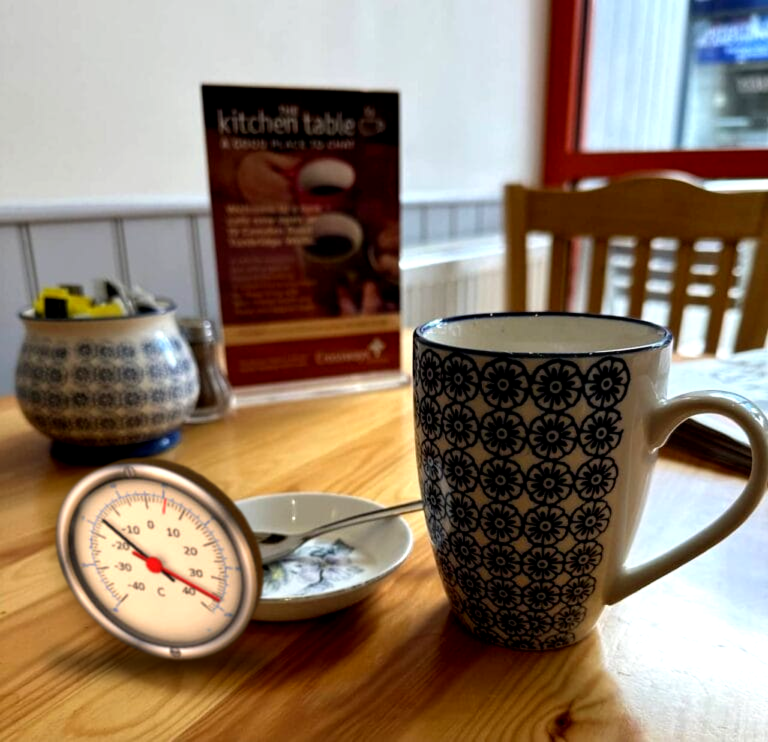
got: 35 °C
